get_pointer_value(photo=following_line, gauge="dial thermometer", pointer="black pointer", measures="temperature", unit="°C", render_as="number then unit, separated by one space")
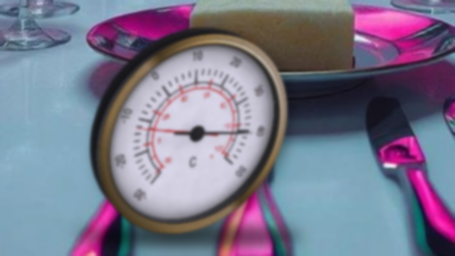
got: 40 °C
